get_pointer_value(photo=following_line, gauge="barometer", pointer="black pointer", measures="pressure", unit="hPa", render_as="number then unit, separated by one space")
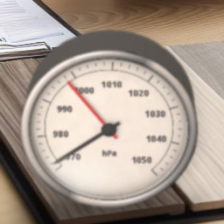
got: 972 hPa
